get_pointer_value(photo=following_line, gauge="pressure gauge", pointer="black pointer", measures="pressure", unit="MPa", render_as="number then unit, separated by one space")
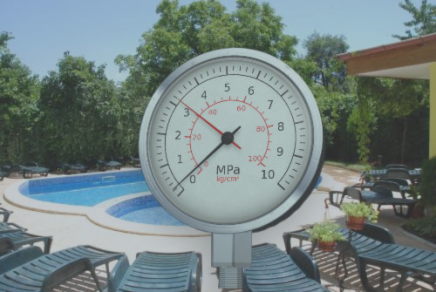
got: 0.2 MPa
